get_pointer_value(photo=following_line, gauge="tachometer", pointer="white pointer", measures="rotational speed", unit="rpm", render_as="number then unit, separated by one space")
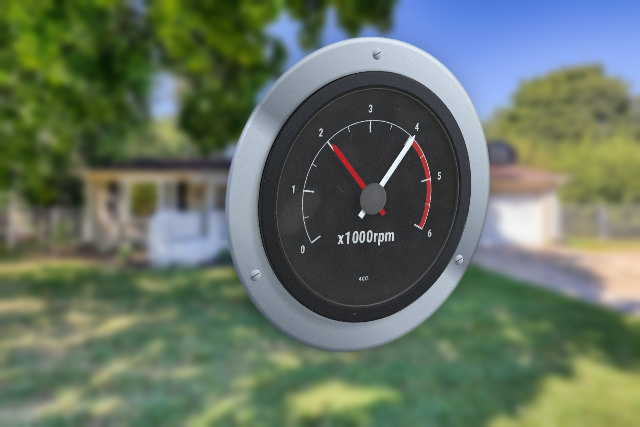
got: 4000 rpm
